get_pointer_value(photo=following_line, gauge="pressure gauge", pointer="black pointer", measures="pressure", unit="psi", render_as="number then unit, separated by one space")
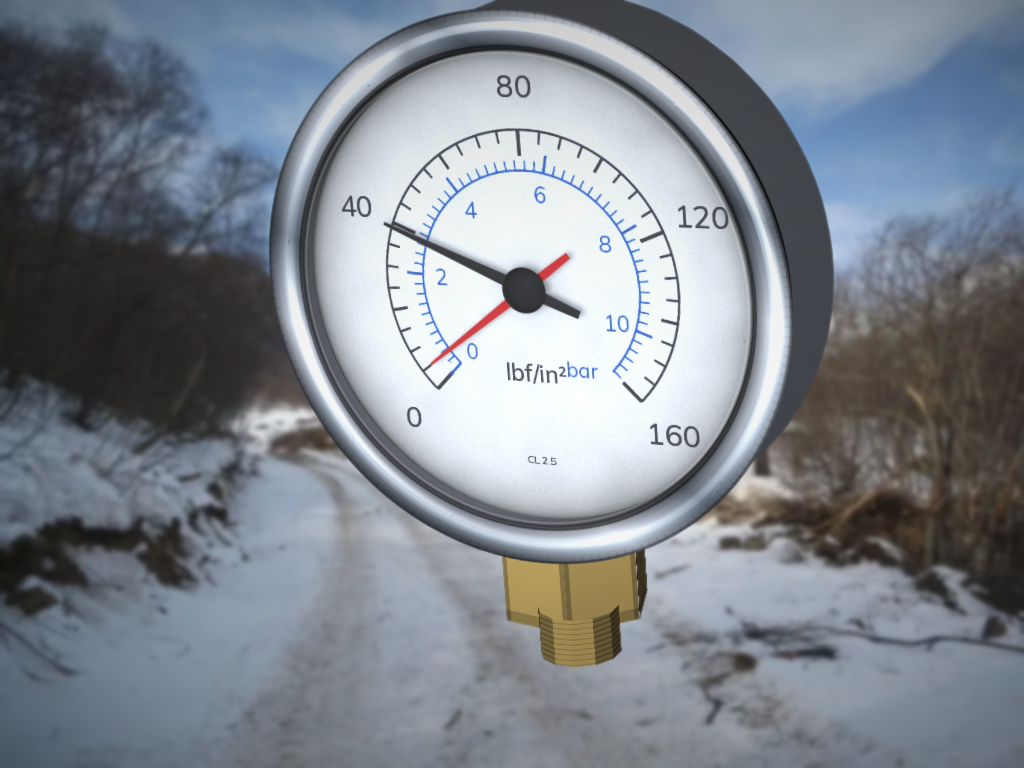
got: 40 psi
